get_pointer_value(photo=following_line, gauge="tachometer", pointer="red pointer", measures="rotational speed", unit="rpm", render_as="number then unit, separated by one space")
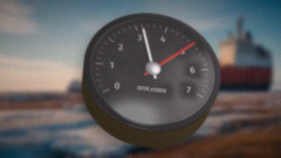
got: 5000 rpm
